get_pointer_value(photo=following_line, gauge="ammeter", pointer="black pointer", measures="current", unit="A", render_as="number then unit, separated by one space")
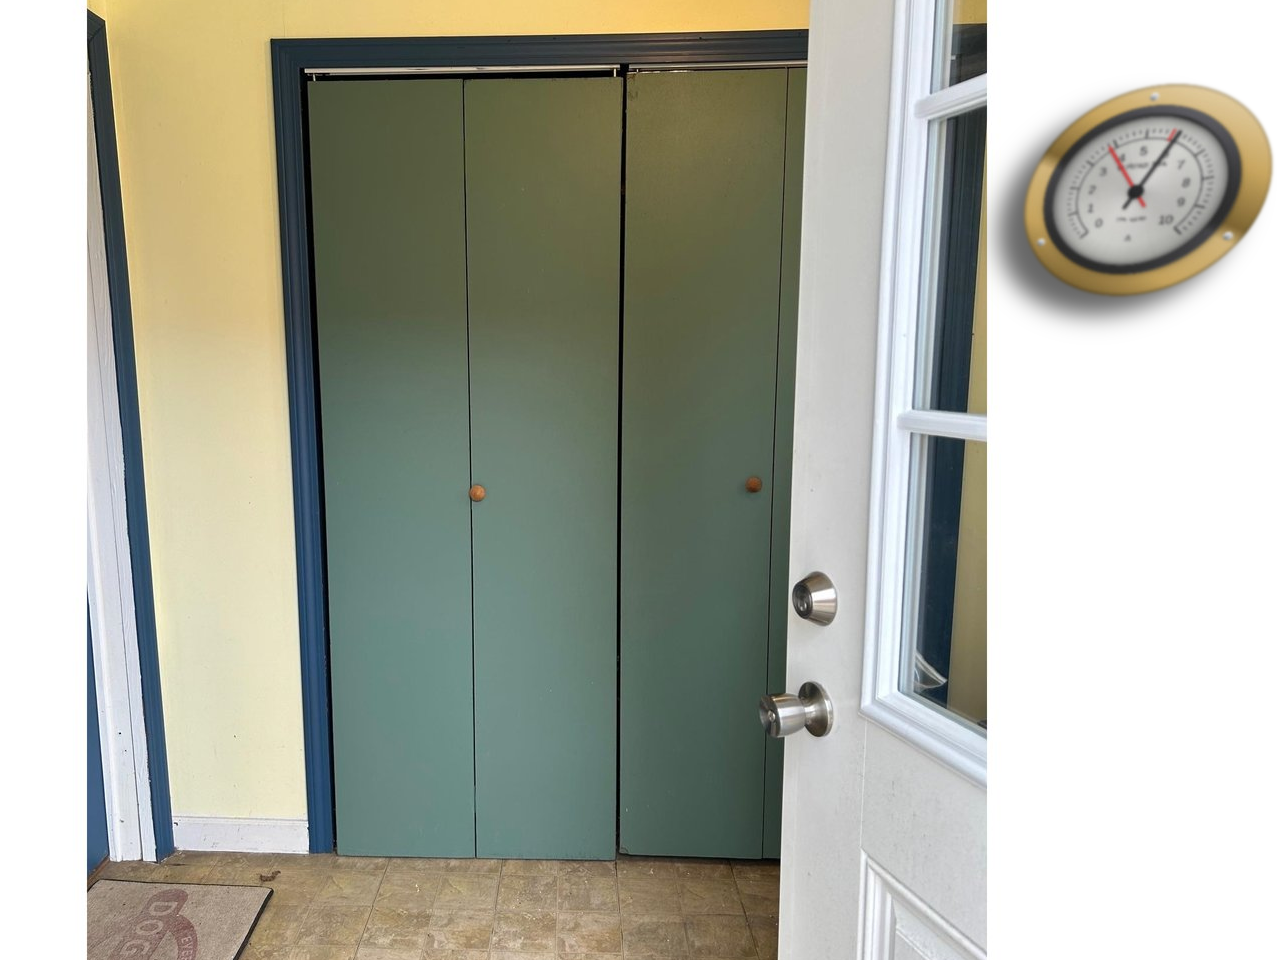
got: 6 A
